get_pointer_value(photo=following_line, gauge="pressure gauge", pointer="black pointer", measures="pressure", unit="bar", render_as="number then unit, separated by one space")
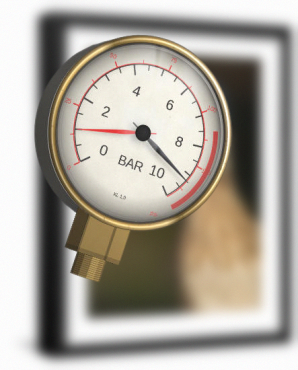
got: 9.25 bar
